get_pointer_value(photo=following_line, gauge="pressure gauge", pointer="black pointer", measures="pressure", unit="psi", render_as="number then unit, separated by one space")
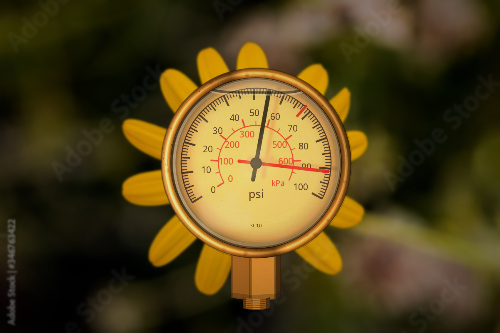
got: 55 psi
